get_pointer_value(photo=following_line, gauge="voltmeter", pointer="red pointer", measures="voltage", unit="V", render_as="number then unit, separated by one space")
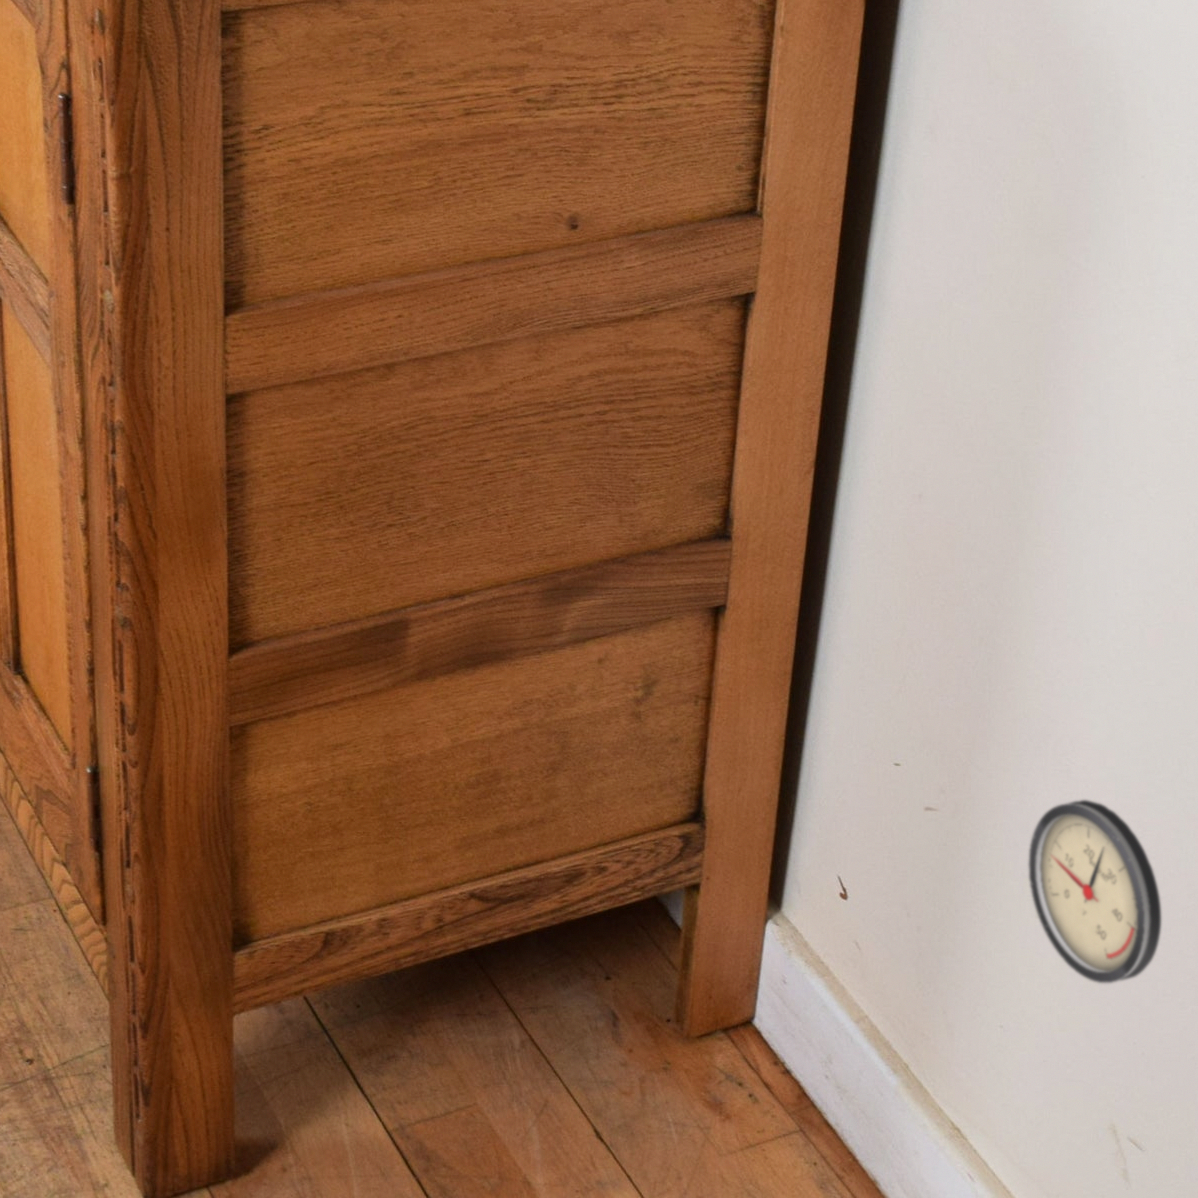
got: 7.5 V
